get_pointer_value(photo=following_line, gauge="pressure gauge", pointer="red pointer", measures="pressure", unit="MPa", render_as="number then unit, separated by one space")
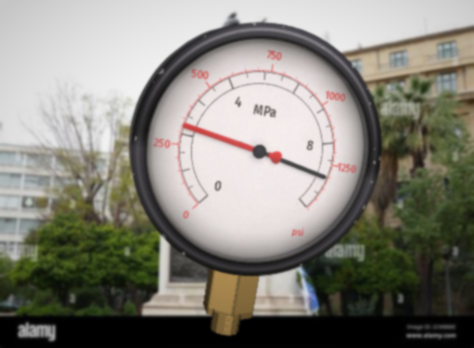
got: 2.25 MPa
